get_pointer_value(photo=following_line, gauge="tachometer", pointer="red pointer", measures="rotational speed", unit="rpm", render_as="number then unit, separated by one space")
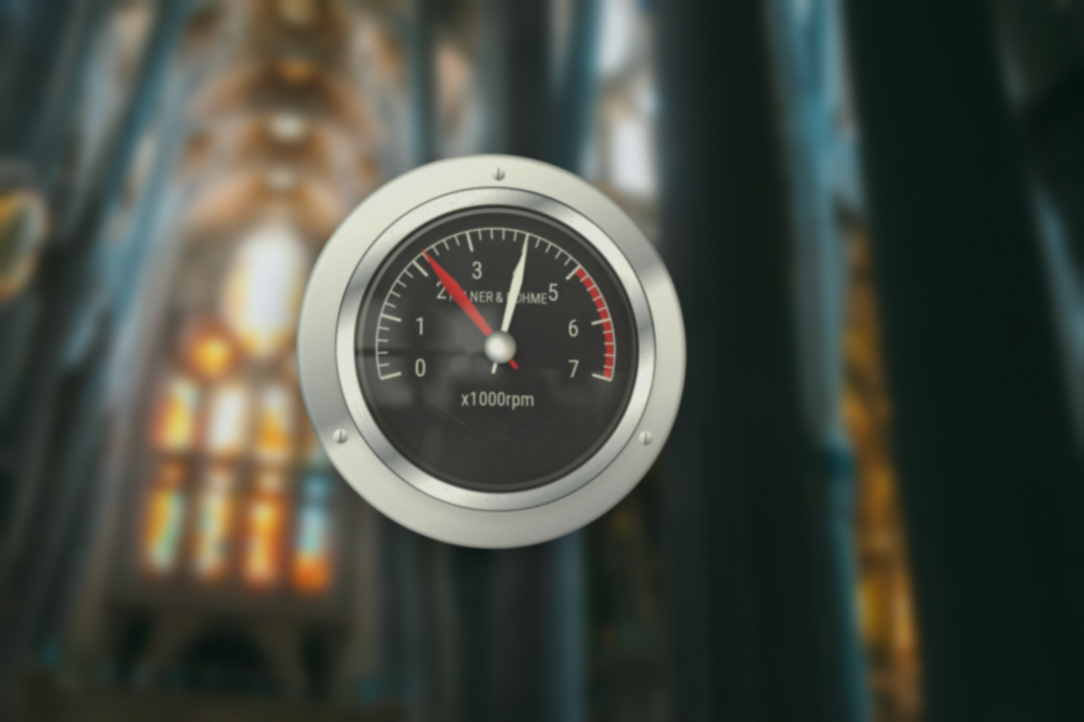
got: 2200 rpm
